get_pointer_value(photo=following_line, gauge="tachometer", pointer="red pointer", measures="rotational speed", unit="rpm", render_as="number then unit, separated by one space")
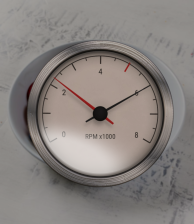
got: 2250 rpm
